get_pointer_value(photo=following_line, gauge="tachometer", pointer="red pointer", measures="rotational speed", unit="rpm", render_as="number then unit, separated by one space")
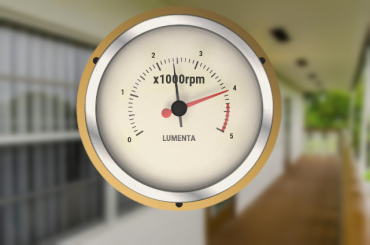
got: 4000 rpm
